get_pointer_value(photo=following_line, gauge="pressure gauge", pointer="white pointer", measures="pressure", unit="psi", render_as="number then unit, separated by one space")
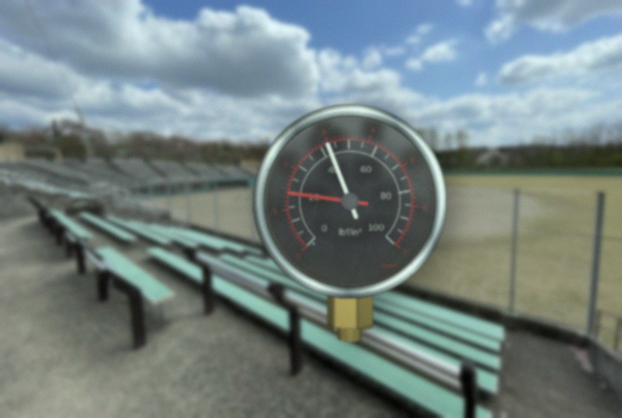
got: 42.5 psi
